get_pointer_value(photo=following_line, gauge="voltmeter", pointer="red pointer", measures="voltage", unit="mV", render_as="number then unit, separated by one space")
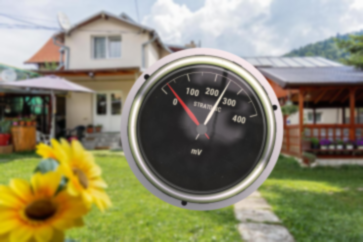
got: 25 mV
